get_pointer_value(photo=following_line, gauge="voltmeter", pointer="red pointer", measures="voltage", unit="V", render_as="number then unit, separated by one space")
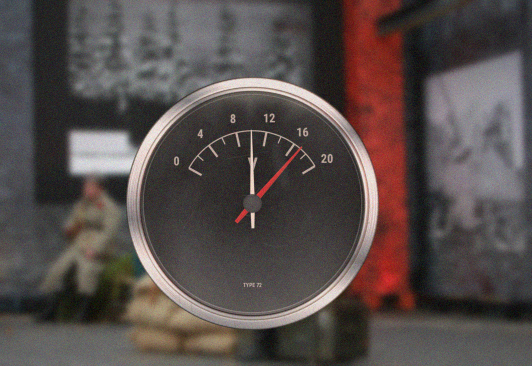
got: 17 V
